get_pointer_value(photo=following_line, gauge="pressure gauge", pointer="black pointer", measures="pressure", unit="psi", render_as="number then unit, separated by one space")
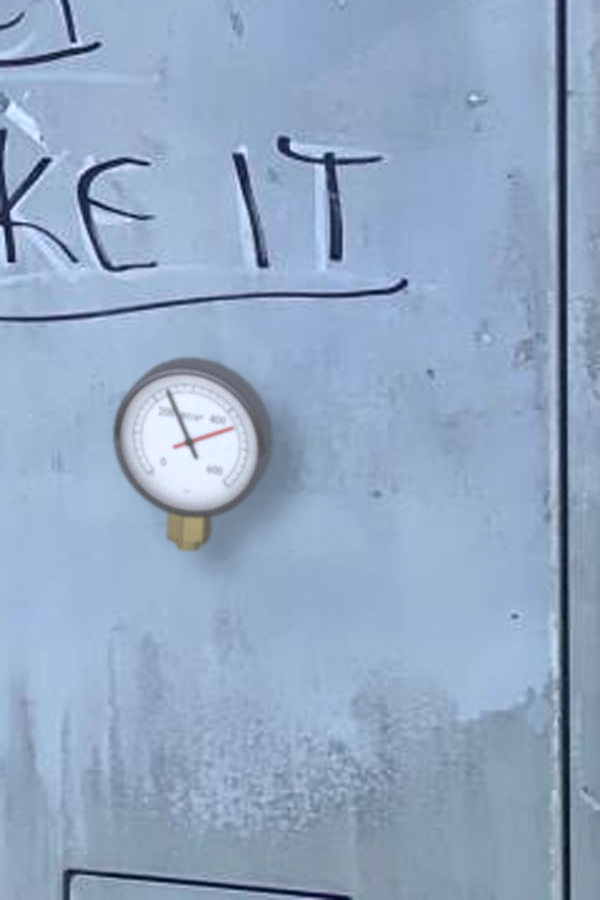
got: 240 psi
